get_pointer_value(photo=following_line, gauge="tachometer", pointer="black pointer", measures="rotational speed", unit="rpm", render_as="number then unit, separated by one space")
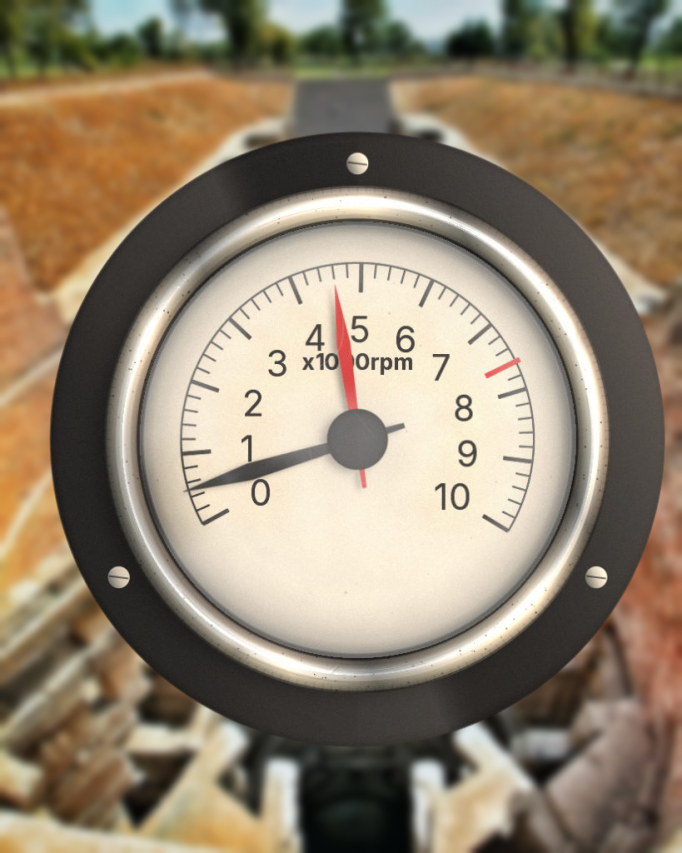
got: 500 rpm
